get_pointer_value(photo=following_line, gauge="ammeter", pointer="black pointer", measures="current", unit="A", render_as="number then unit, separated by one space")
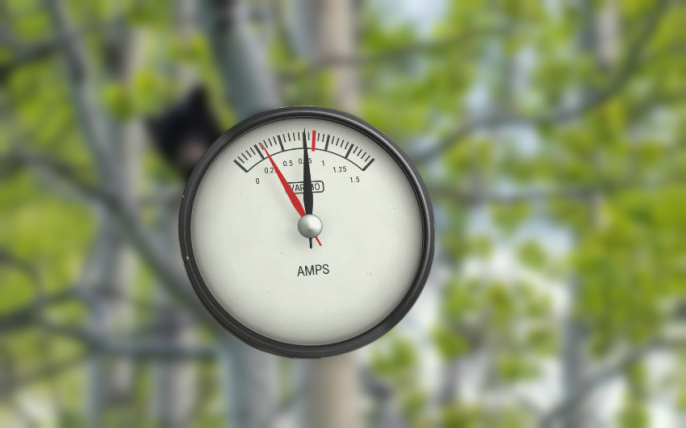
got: 0.75 A
